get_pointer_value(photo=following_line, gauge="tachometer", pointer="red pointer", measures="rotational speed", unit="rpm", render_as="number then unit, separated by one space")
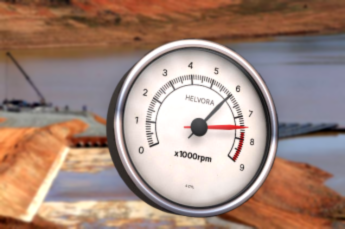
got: 7500 rpm
